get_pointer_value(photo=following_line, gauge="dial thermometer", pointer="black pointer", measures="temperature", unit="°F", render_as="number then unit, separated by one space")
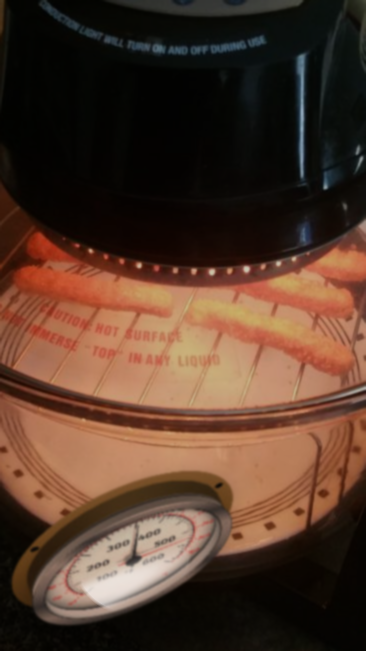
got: 350 °F
